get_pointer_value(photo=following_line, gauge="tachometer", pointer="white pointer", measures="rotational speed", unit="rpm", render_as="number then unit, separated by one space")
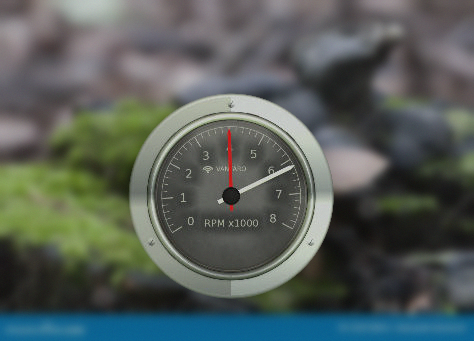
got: 6200 rpm
